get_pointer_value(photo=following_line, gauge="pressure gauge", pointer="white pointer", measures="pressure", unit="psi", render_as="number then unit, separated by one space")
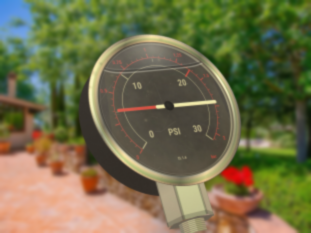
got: 25 psi
